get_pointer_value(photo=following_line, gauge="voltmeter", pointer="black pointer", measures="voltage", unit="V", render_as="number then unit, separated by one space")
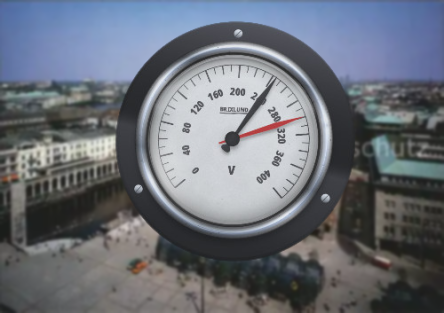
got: 245 V
